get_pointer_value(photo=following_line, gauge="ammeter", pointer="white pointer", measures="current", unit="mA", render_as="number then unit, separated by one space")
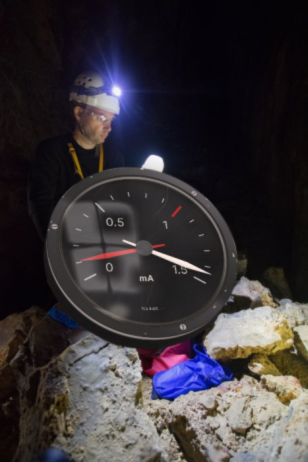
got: 1.45 mA
